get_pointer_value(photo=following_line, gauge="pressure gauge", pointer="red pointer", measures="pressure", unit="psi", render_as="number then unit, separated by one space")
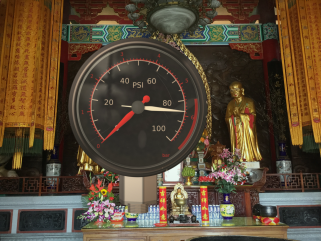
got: 0 psi
